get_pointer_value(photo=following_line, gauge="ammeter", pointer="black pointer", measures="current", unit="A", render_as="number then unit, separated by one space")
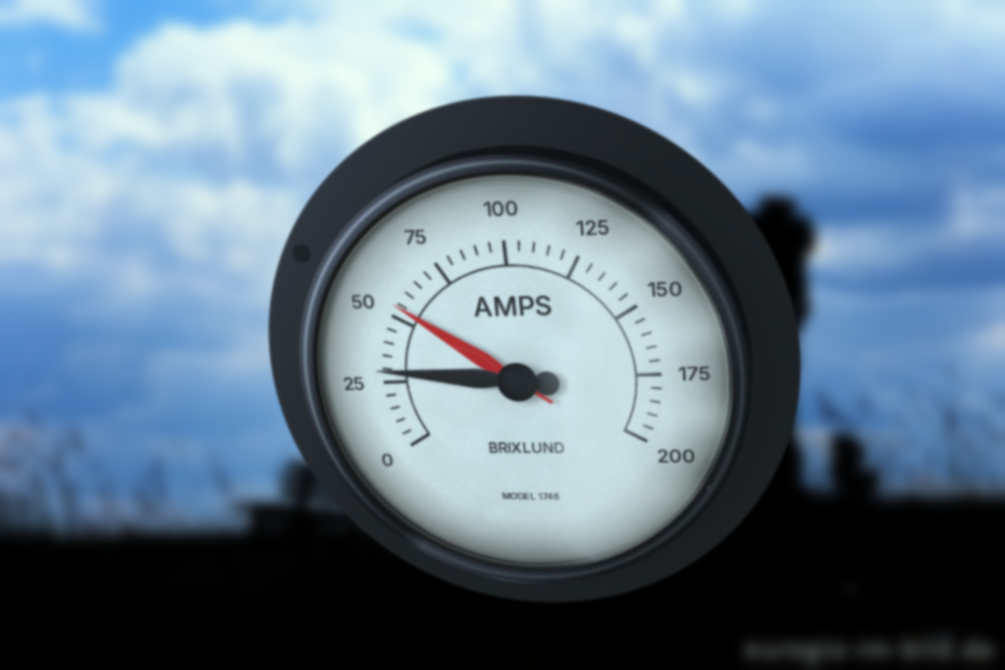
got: 30 A
